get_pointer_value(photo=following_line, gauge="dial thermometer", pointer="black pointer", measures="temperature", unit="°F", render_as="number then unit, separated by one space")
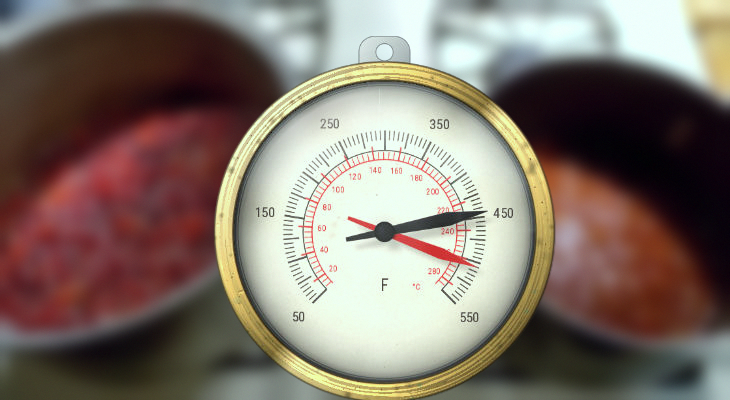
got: 445 °F
